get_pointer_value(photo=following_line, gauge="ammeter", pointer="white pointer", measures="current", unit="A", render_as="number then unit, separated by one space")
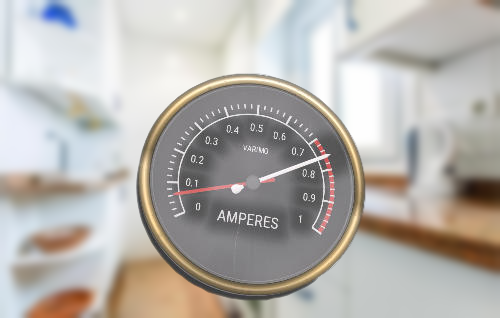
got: 0.76 A
